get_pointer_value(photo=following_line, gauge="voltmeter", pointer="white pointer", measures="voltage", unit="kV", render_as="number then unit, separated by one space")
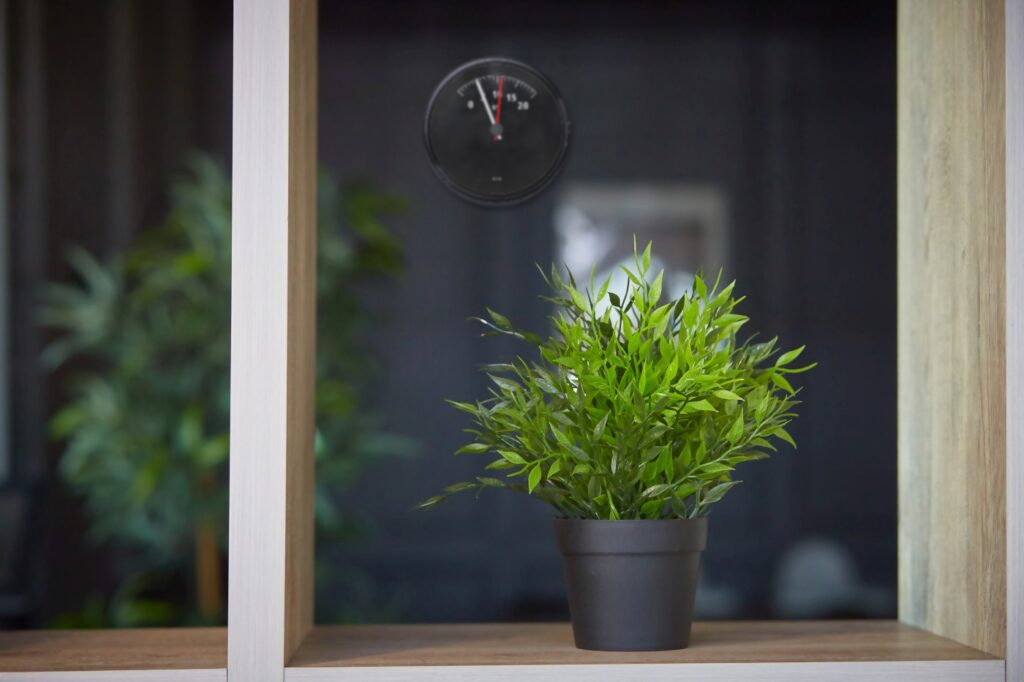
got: 5 kV
